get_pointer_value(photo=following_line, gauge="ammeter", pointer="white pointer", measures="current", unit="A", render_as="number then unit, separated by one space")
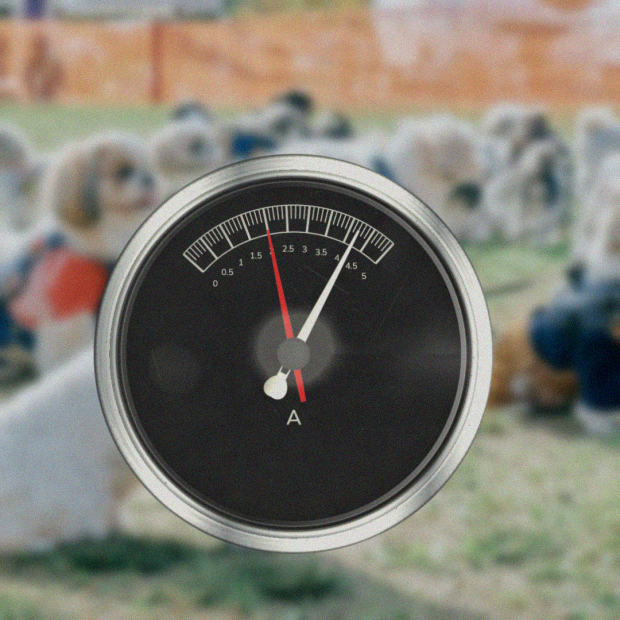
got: 4.2 A
